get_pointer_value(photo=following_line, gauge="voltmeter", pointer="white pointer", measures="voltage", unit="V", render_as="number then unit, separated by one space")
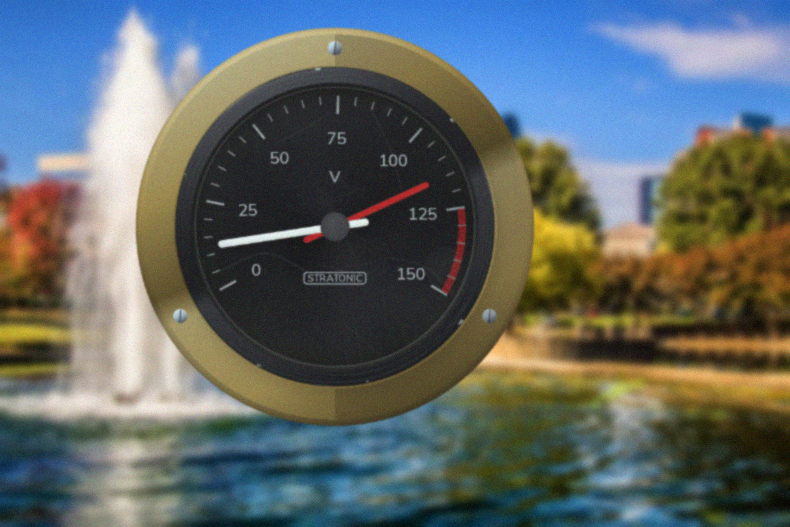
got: 12.5 V
